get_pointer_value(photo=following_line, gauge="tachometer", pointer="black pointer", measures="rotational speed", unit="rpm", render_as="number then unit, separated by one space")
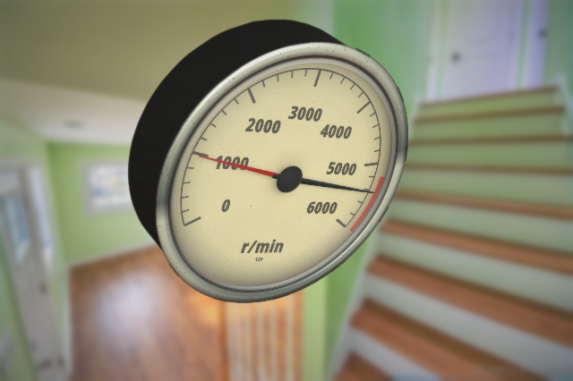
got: 5400 rpm
